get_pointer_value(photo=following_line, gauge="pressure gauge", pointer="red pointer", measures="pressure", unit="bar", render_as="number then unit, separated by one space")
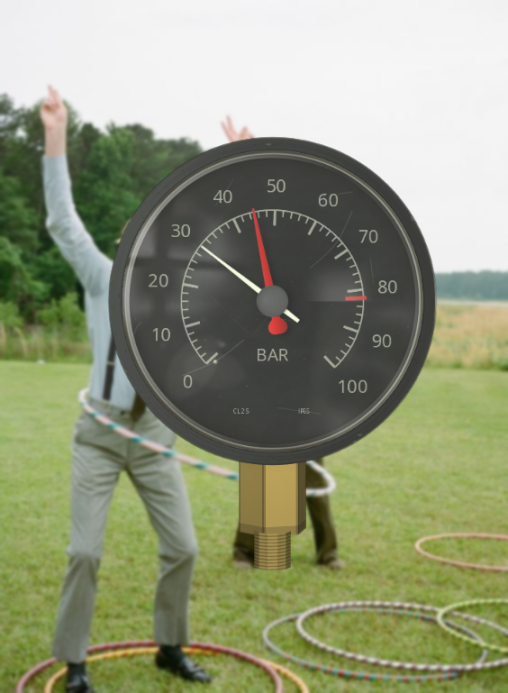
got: 45 bar
